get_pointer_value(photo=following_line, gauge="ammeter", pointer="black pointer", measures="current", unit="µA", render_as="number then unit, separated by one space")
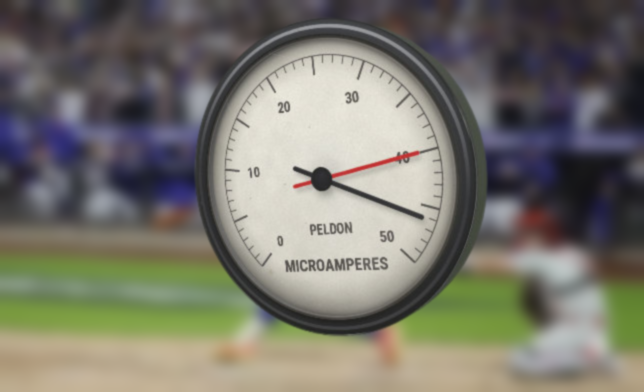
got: 46 µA
